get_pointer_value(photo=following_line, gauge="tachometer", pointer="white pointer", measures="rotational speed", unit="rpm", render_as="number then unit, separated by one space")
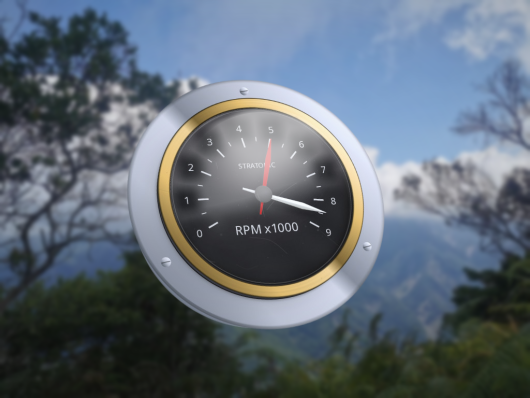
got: 8500 rpm
